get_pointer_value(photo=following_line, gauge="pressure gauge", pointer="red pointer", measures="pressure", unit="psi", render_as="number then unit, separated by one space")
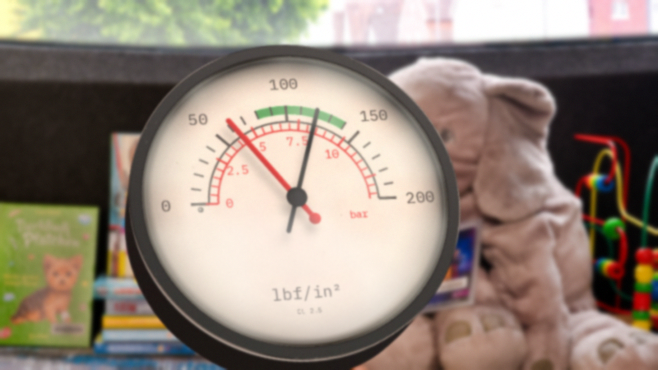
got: 60 psi
